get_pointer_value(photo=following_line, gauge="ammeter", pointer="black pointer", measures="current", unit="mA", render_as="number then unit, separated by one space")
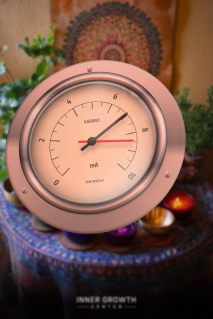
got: 7 mA
